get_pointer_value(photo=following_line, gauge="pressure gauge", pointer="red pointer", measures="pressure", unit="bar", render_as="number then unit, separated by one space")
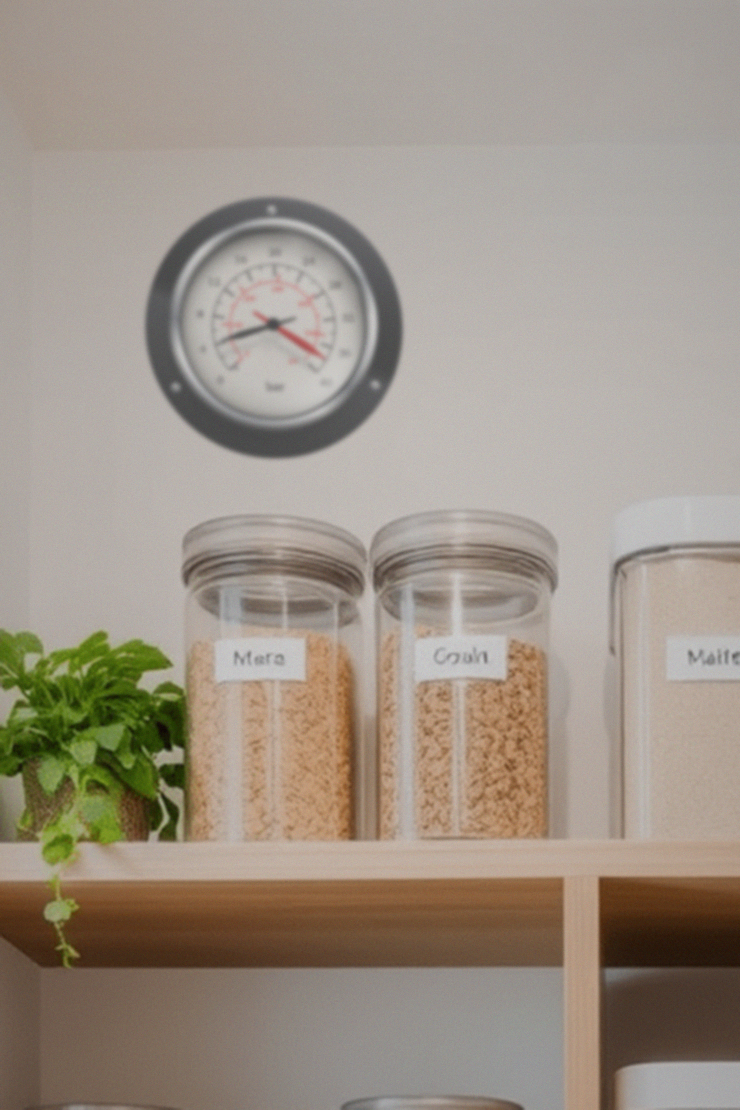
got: 38 bar
